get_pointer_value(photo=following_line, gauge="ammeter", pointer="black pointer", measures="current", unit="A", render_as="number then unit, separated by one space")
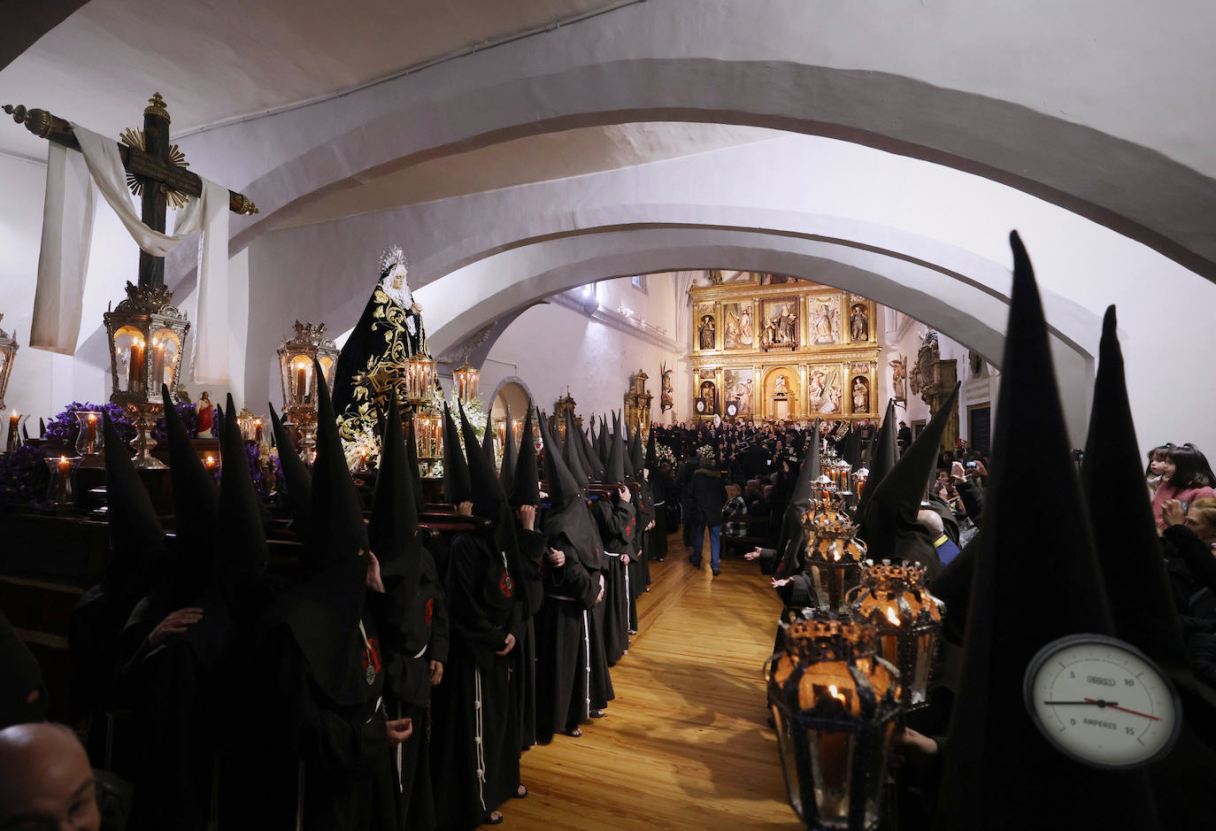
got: 2 A
